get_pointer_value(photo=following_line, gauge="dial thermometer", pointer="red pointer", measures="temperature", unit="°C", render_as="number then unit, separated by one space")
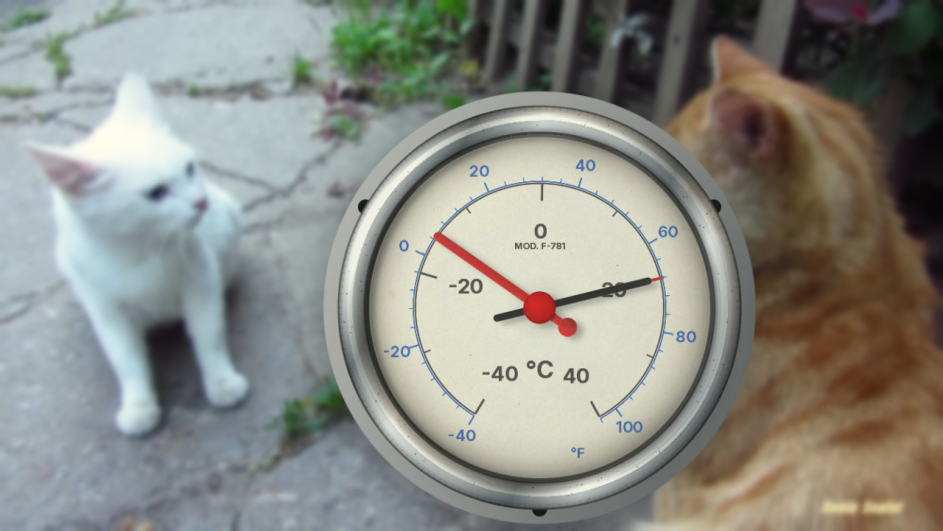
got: -15 °C
